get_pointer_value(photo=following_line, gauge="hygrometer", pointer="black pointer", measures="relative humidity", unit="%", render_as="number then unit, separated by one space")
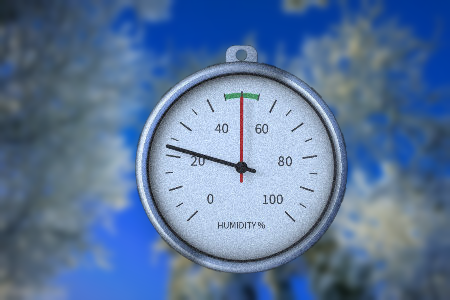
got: 22.5 %
